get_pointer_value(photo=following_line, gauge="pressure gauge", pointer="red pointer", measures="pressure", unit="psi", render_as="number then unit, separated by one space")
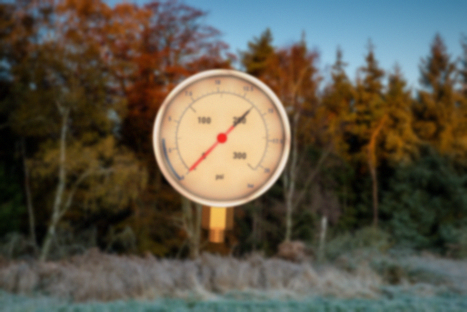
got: 0 psi
